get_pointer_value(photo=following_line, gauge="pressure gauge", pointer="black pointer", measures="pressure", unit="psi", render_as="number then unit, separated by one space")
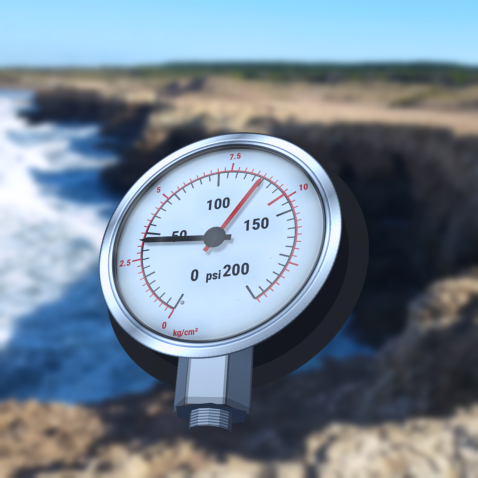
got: 45 psi
